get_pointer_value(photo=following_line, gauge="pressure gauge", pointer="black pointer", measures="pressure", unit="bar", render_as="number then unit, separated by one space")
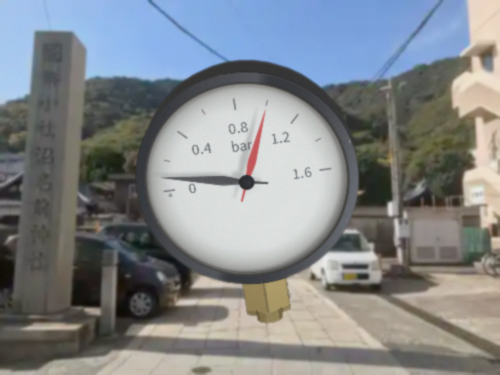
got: 0.1 bar
